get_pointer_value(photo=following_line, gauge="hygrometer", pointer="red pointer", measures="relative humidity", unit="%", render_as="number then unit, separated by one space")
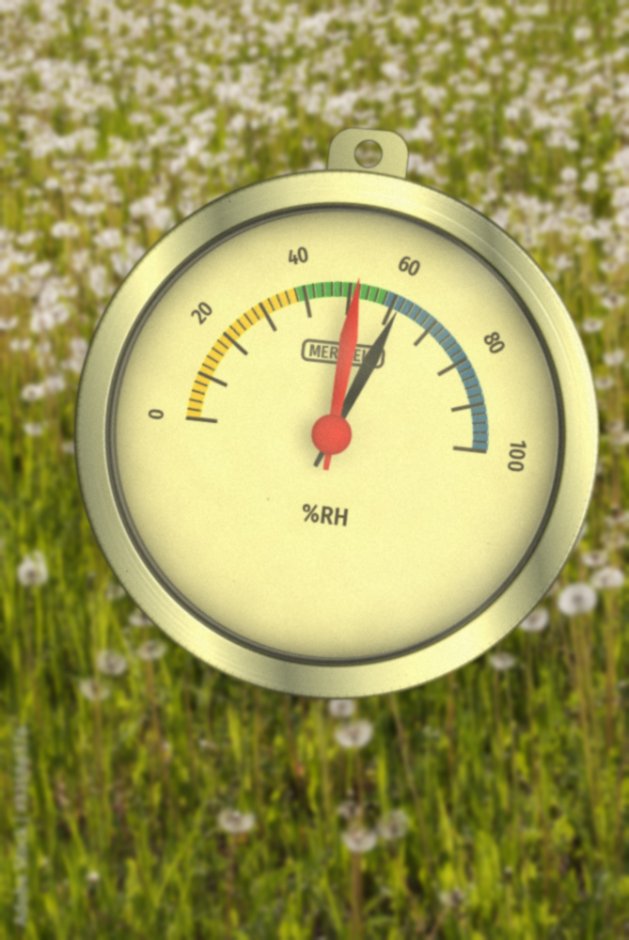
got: 52 %
